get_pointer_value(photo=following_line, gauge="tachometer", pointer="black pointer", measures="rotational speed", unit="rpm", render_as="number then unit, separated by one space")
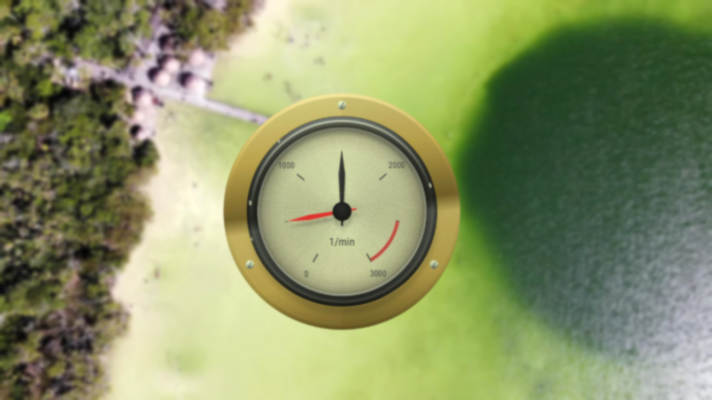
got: 1500 rpm
